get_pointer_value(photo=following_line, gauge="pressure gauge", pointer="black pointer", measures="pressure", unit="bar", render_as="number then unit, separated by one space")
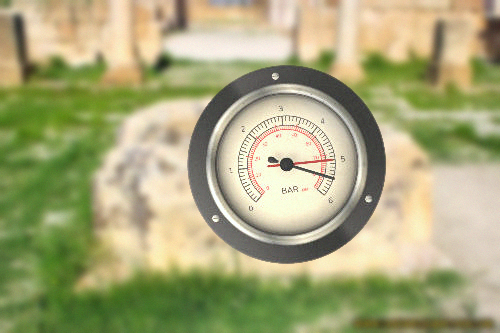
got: 5.5 bar
